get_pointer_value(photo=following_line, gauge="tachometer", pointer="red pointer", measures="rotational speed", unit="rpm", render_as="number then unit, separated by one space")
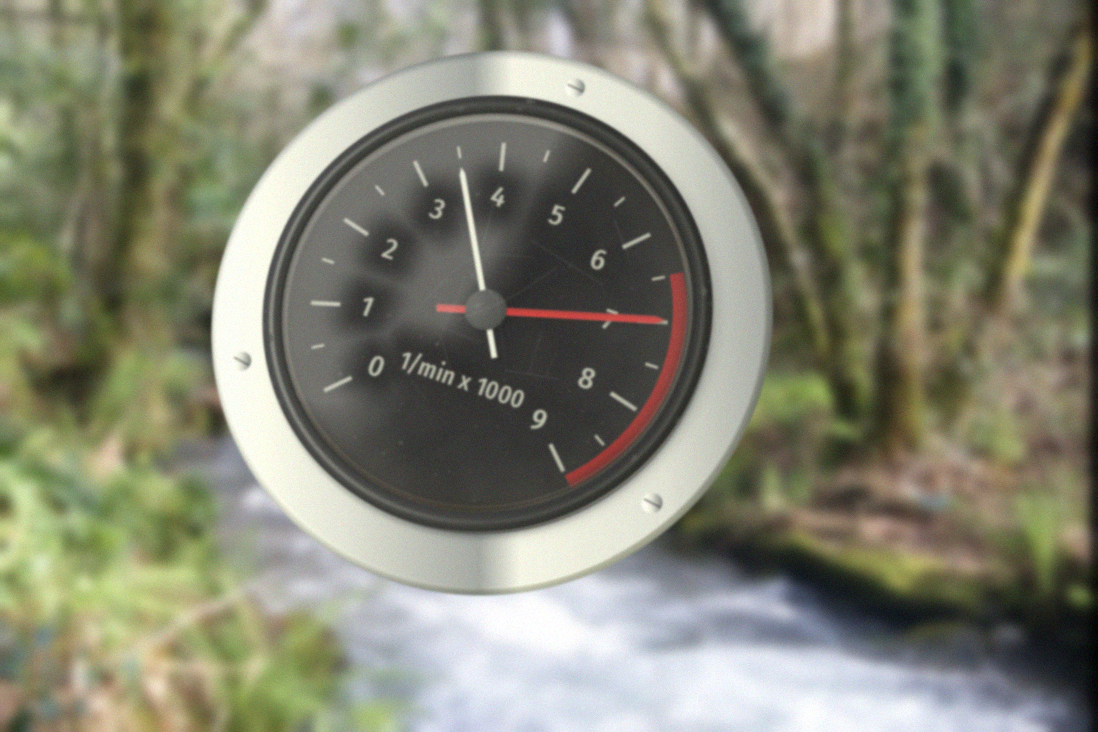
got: 7000 rpm
